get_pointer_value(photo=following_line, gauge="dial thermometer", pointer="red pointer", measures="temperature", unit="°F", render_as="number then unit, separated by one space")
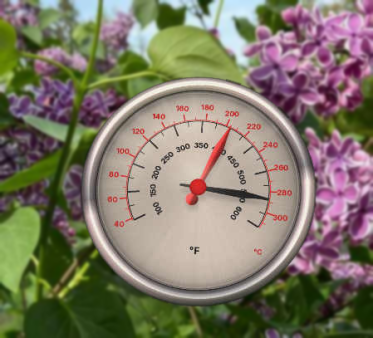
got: 400 °F
